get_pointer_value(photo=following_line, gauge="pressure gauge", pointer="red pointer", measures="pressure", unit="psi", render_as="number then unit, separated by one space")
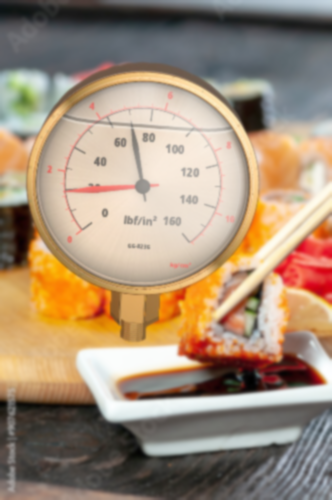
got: 20 psi
